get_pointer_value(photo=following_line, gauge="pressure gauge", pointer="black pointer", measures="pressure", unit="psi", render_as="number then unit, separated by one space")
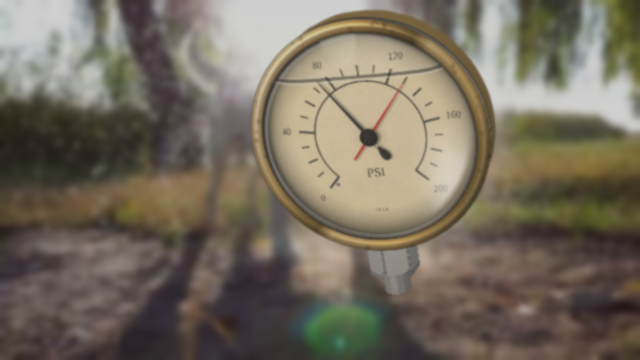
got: 75 psi
